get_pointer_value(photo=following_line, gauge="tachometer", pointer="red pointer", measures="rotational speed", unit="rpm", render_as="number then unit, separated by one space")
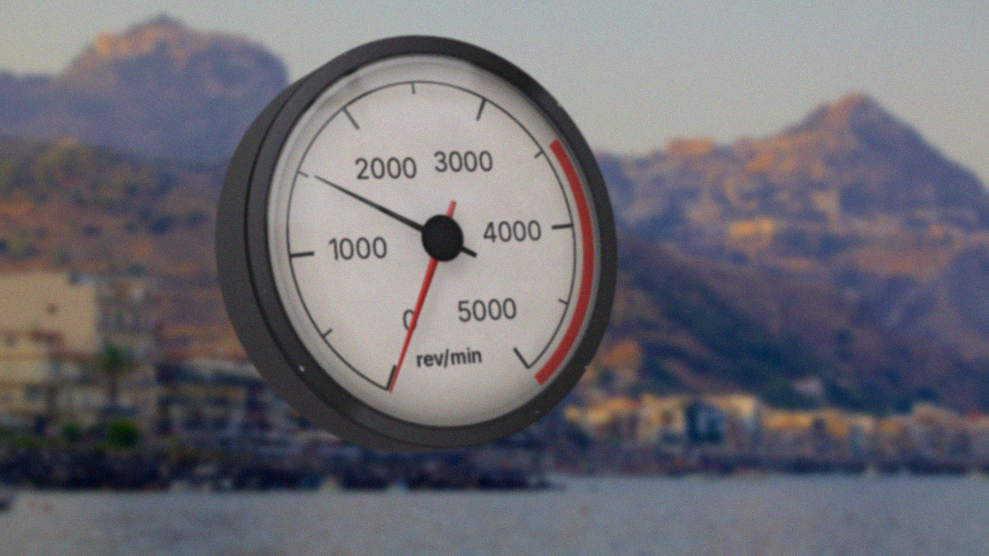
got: 0 rpm
